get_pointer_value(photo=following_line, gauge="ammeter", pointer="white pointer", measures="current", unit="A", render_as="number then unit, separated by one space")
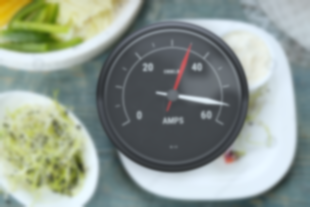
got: 55 A
